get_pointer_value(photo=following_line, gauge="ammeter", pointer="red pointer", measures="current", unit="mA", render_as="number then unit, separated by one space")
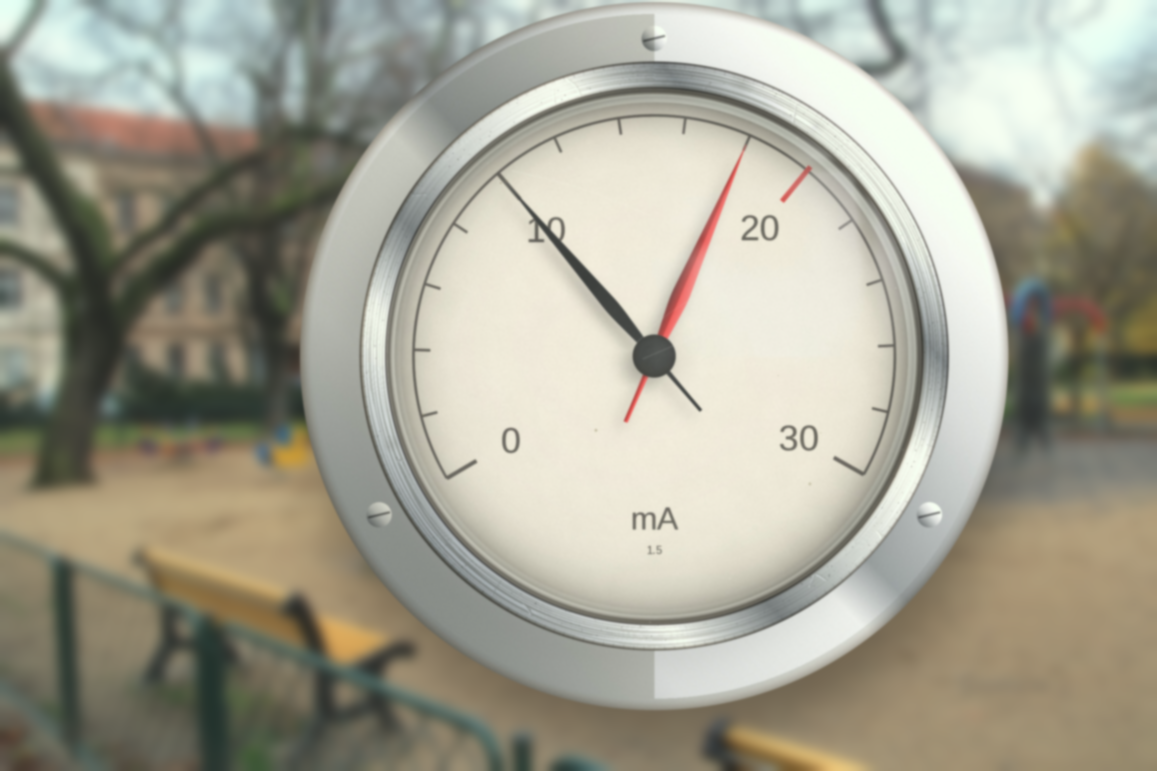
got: 18 mA
